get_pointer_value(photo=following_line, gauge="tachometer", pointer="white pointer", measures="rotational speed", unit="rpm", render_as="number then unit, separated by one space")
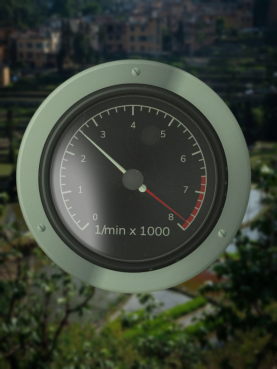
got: 2600 rpm
